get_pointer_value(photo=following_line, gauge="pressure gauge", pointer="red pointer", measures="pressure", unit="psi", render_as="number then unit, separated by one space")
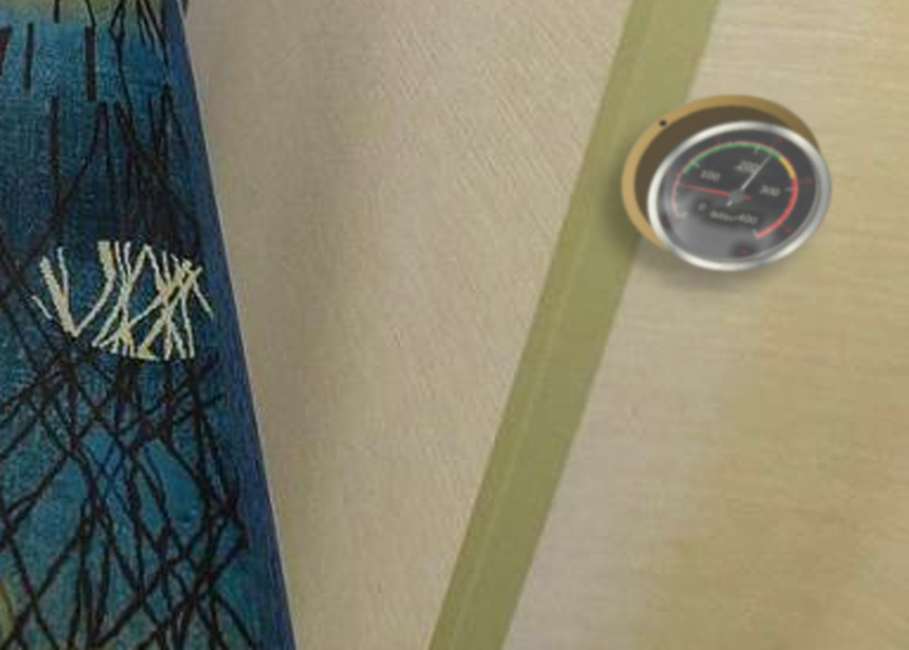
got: 60 psi
